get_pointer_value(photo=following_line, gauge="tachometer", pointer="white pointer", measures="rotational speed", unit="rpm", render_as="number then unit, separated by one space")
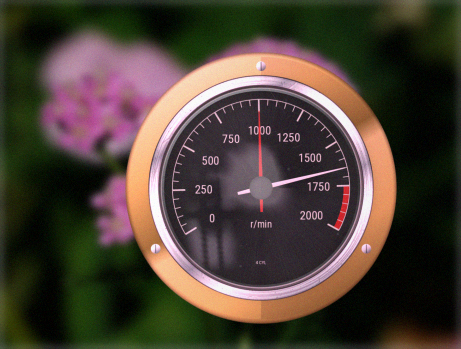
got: 1650 rpm
